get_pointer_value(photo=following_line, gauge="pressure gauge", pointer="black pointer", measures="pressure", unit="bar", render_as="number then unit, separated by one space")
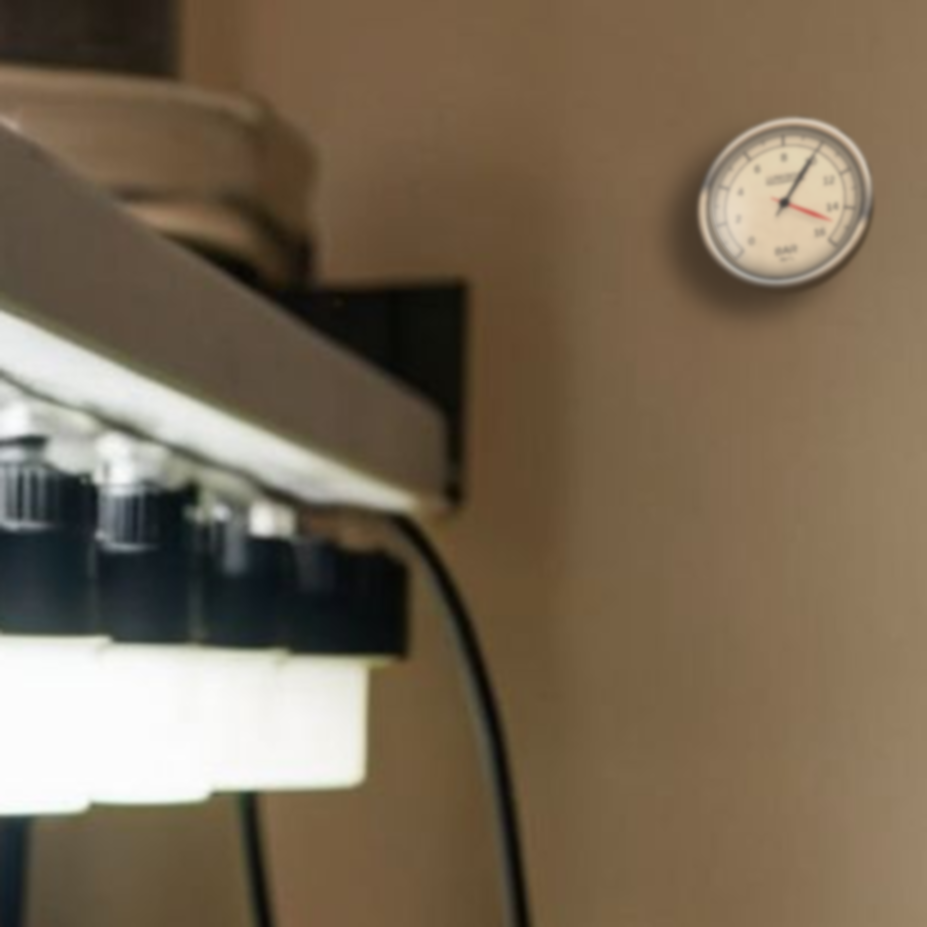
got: 10 bar
